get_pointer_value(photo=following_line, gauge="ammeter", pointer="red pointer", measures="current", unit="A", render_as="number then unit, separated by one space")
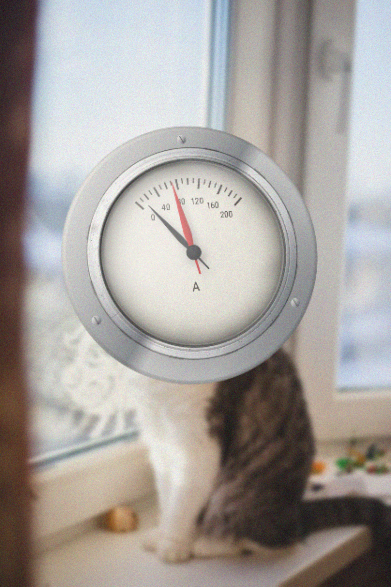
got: 70 A
